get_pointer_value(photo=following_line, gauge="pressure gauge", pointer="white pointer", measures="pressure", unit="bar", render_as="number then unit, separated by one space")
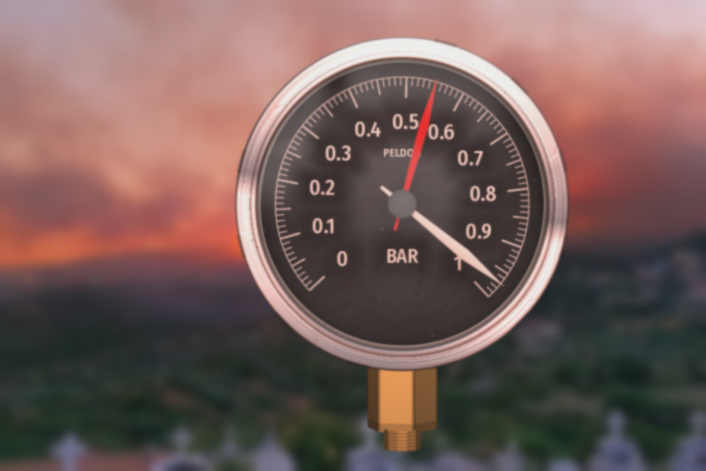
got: 0.97 bar
